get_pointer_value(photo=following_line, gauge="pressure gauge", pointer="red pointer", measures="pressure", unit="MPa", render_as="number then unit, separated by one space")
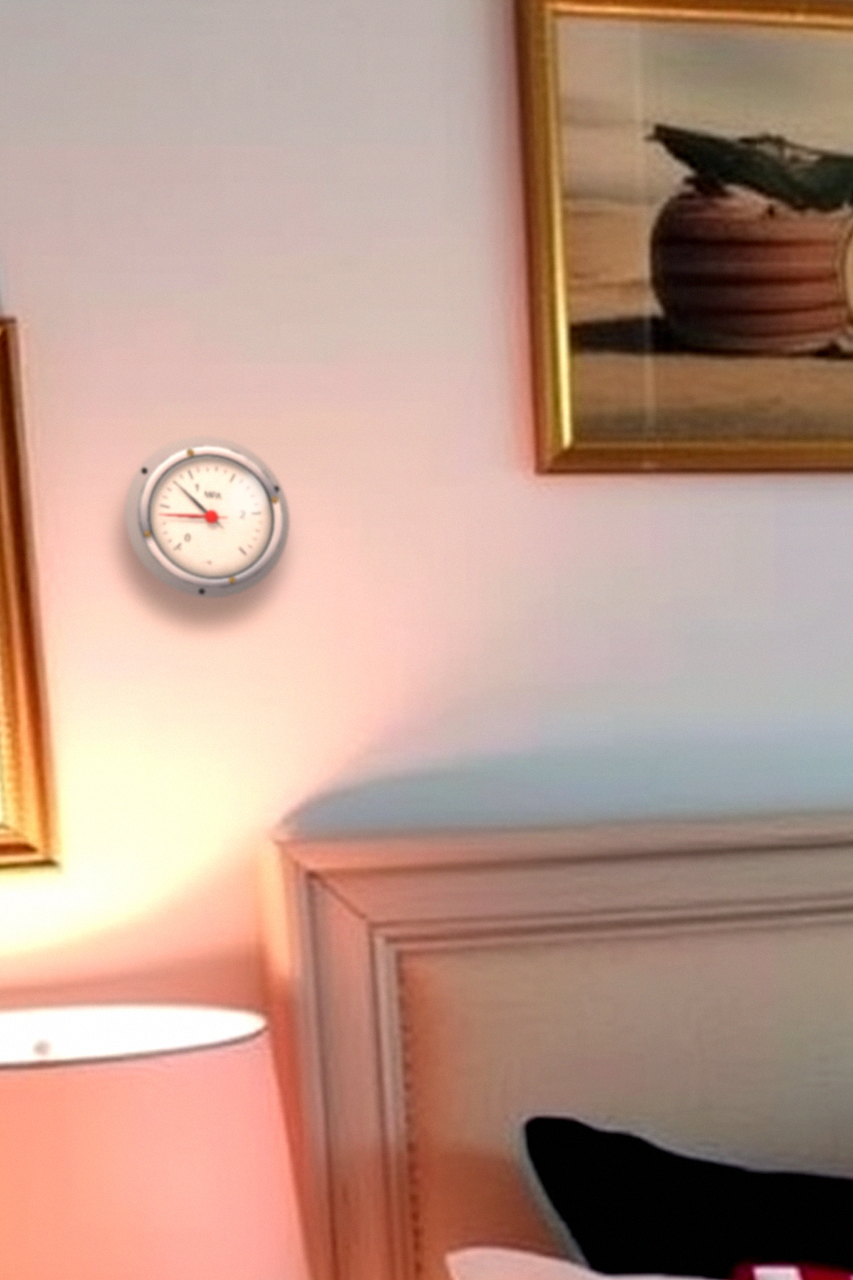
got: 0.4 MPa
